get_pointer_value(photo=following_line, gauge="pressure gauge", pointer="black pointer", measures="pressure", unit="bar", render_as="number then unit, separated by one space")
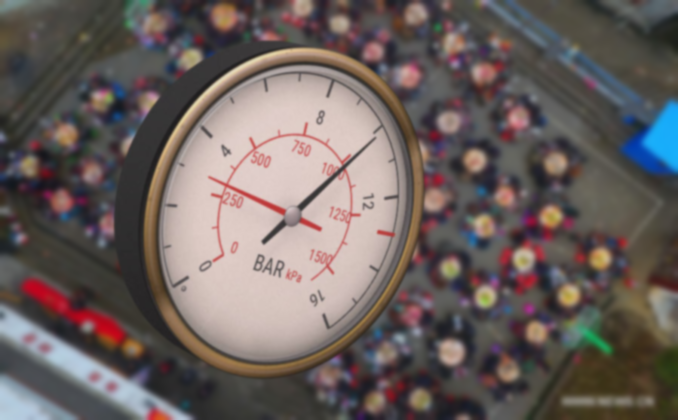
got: 10 bar
